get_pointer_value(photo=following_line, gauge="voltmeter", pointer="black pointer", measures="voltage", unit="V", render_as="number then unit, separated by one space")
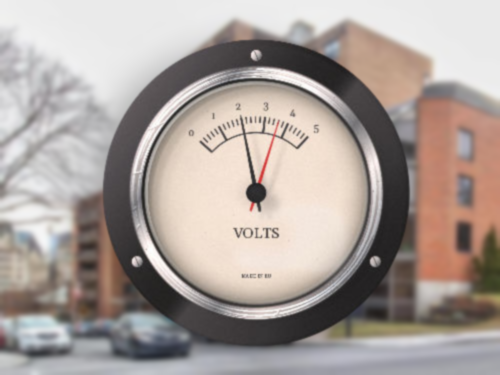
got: 2 V
